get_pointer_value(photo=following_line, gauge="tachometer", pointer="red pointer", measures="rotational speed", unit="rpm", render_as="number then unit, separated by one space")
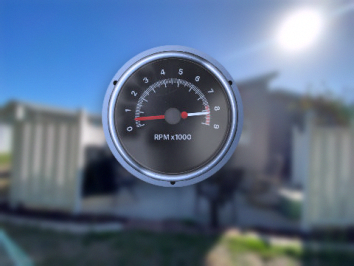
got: 500 rpm
